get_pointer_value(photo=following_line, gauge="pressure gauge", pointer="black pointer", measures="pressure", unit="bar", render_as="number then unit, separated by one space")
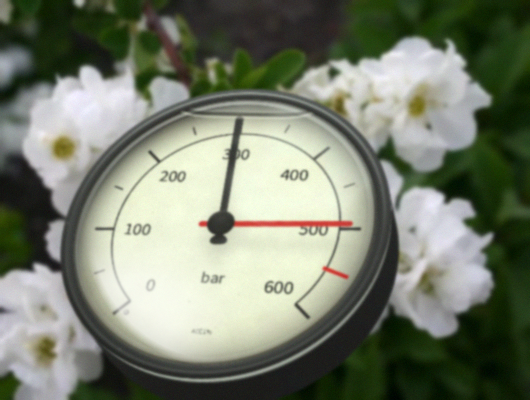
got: 300 bar
